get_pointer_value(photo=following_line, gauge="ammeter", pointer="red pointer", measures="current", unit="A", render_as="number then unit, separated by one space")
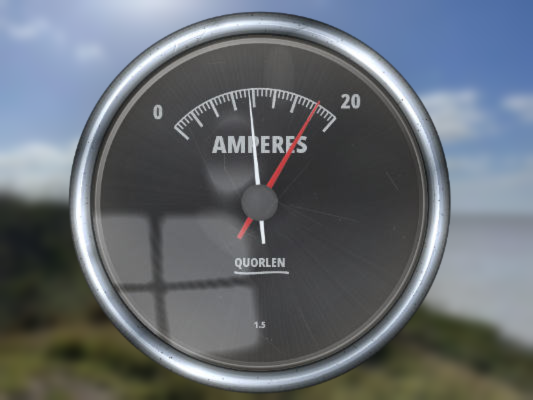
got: 17.5 A
